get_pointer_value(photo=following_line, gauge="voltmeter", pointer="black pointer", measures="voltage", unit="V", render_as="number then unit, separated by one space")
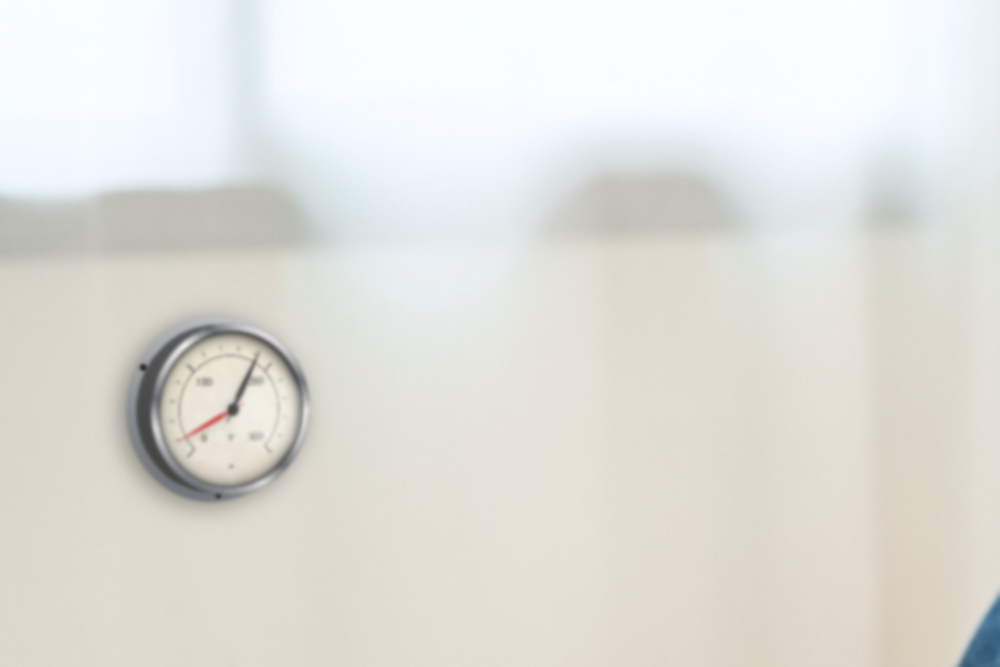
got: 180 V
